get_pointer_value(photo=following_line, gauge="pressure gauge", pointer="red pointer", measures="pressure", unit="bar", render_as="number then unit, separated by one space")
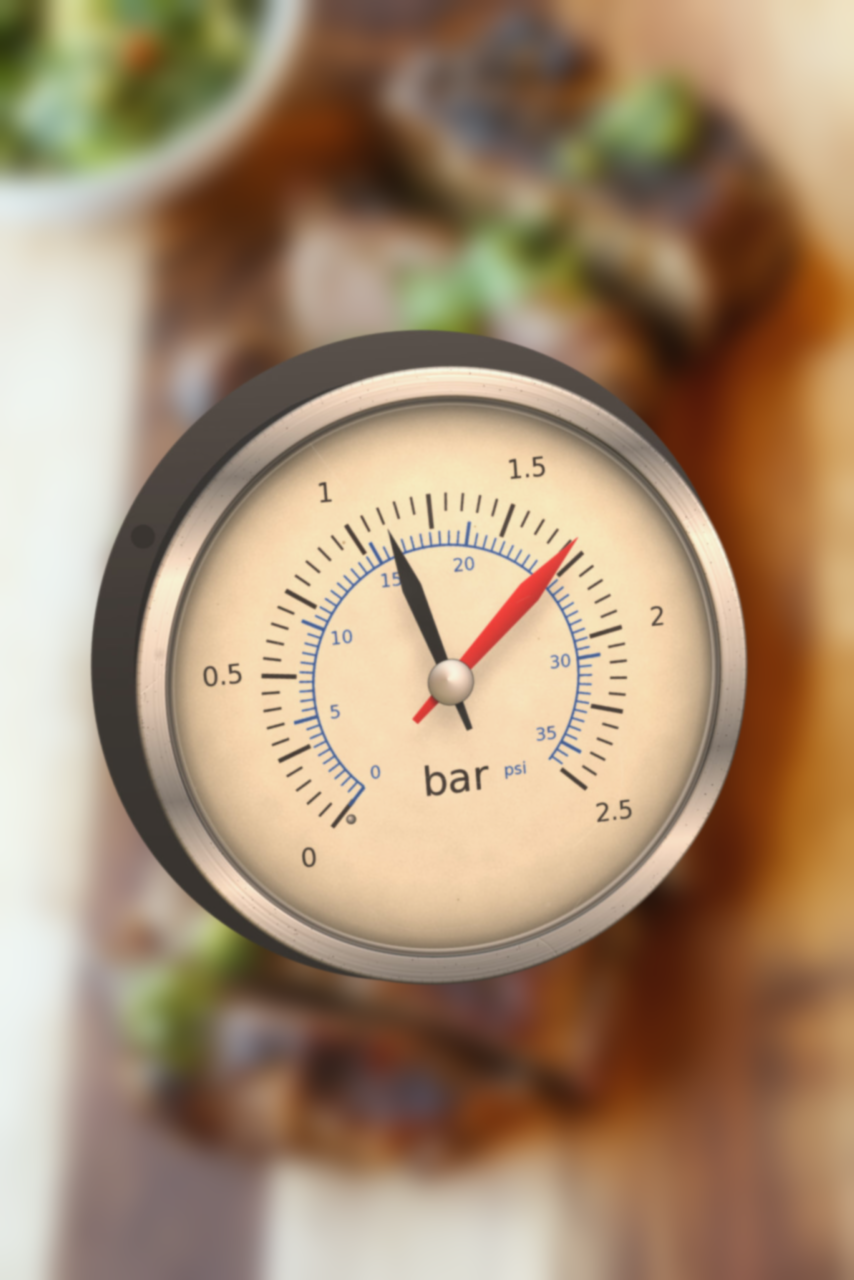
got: 1.7 bar
